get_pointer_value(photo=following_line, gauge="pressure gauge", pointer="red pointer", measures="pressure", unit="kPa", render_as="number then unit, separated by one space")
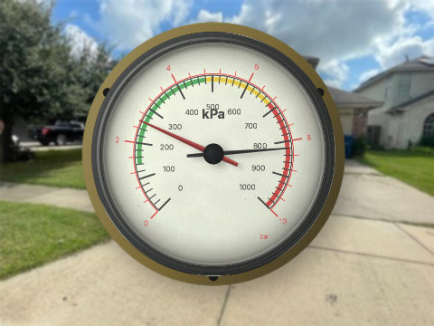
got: 260 kPa
